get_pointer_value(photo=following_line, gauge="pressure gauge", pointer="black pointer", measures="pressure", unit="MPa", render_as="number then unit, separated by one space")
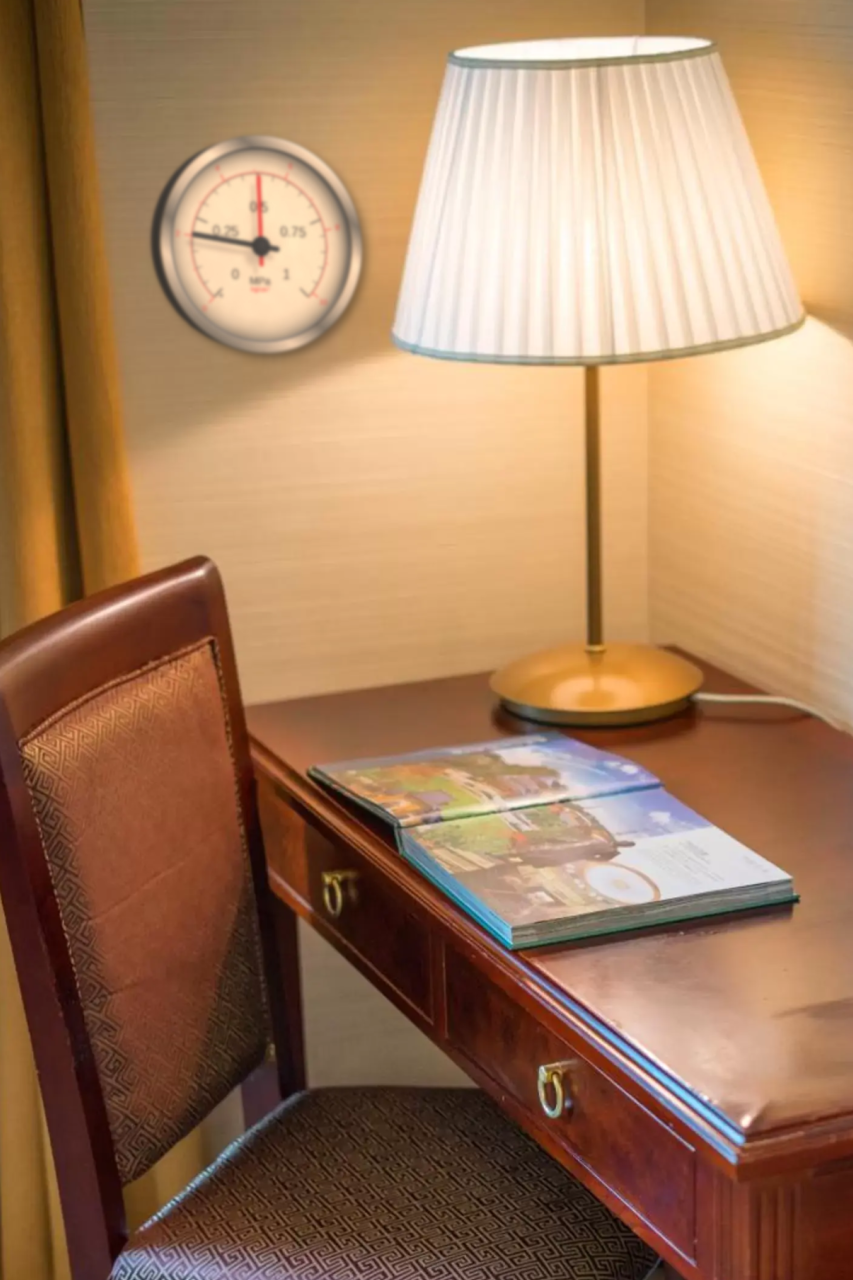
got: 0.2 MPa
